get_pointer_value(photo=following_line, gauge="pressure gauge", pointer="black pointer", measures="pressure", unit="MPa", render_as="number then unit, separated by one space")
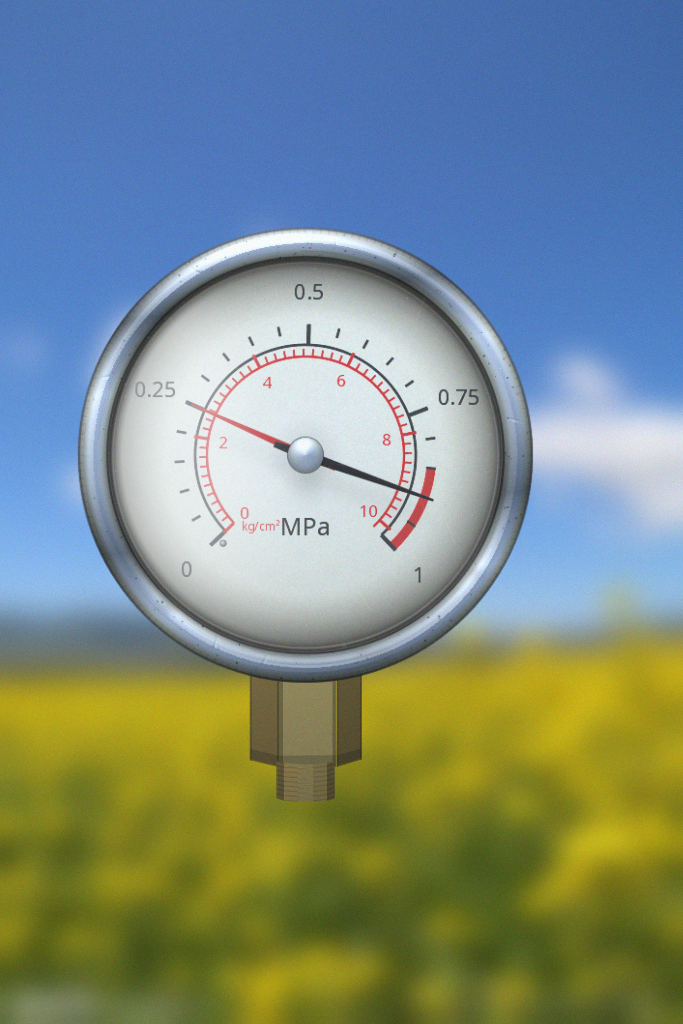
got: 0.9 MPa
